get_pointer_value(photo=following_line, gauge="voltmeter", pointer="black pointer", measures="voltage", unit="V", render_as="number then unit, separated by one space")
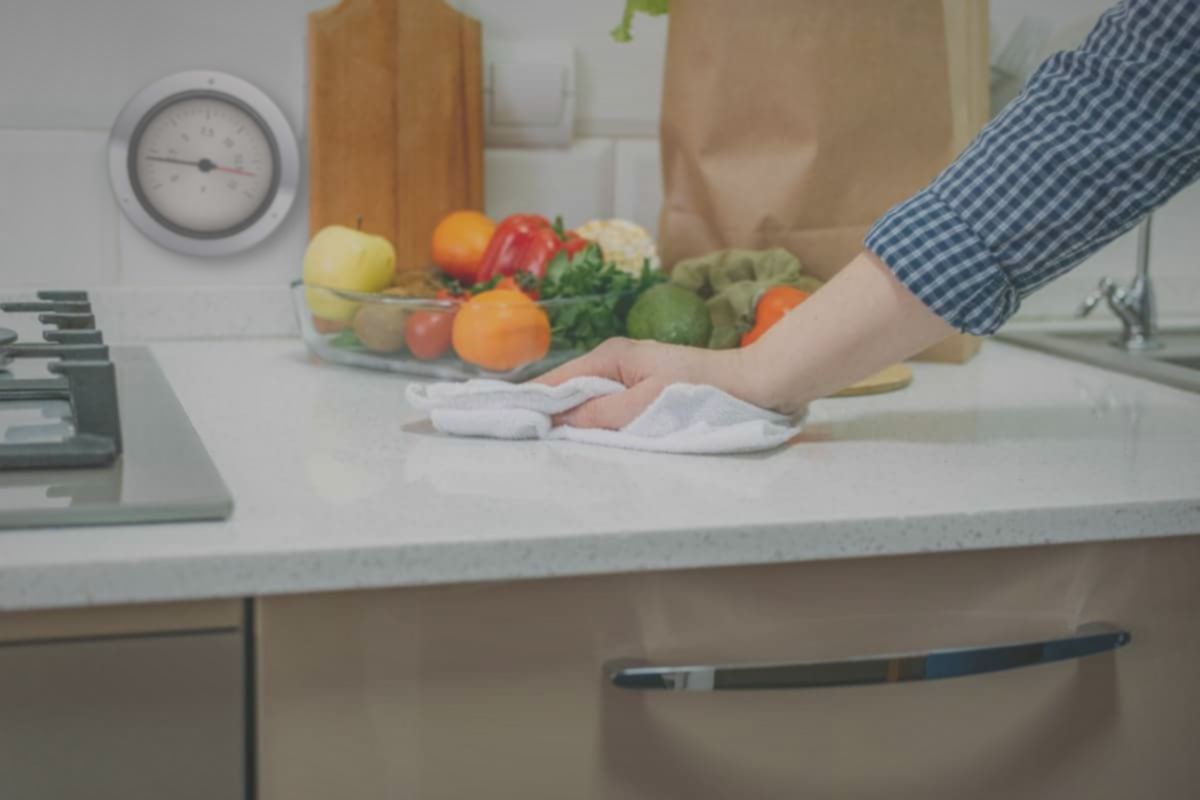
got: 2 V
